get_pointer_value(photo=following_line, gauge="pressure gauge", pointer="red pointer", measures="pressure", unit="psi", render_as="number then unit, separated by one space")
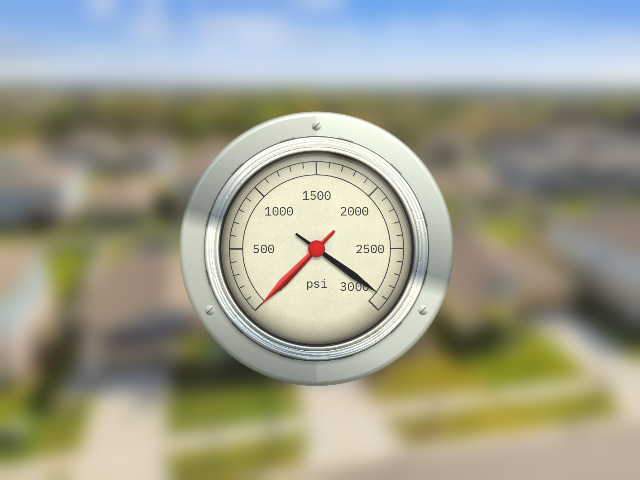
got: 0 psi
